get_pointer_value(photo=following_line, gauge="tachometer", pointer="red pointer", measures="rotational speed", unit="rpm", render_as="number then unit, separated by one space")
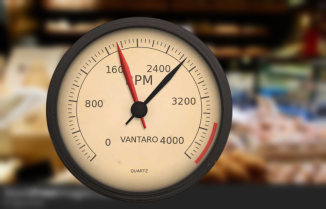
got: 1750 rpm
